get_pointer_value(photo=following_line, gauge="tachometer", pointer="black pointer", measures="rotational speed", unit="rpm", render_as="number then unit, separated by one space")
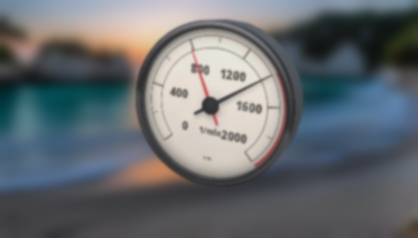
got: 1400 rpm
